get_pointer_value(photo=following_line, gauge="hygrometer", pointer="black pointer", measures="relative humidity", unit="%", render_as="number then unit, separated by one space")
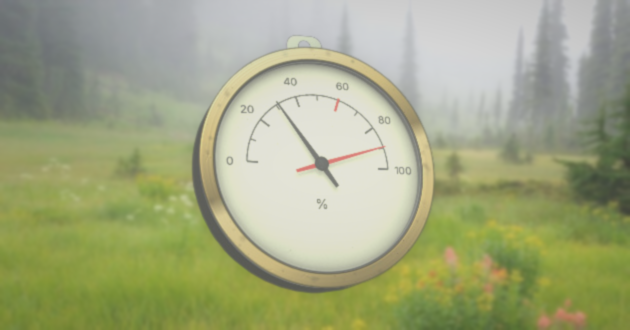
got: 30 %
